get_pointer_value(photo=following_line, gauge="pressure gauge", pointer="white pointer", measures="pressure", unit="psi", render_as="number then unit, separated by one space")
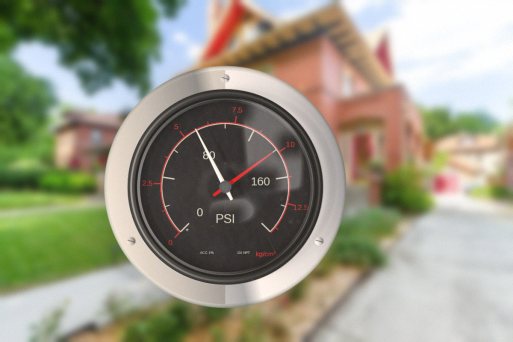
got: 80 psi
